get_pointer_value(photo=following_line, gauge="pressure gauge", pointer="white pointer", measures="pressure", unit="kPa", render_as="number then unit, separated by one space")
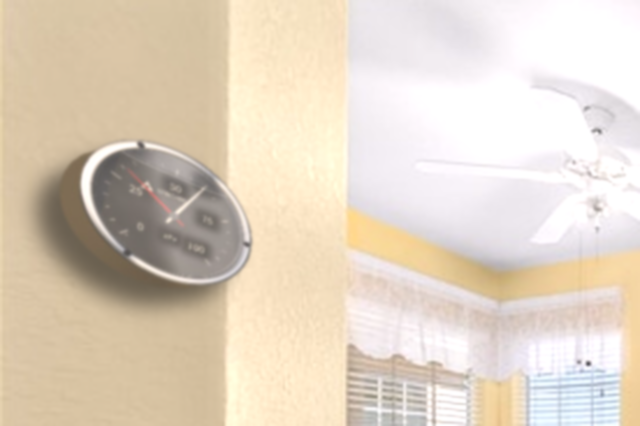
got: 60 kPa
